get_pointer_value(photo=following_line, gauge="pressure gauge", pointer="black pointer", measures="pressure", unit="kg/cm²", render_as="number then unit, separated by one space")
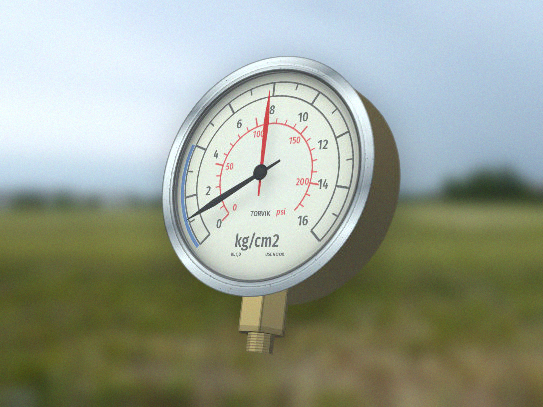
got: 1 kg/cm²
